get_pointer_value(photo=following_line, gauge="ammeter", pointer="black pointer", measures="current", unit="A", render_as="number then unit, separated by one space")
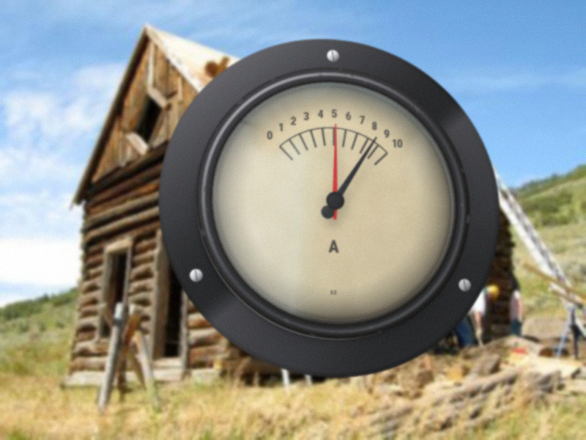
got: 8.5 A
